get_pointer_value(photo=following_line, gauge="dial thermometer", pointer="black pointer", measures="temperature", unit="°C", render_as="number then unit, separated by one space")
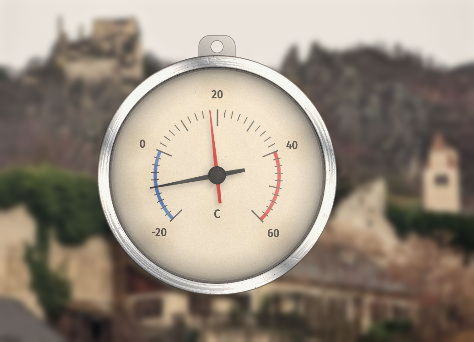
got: -10 °C
